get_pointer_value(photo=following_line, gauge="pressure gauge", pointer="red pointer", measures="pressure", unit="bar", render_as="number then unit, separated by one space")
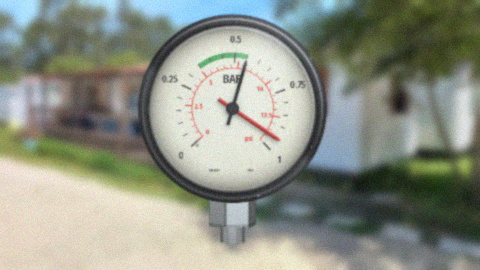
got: 0.95 bar
